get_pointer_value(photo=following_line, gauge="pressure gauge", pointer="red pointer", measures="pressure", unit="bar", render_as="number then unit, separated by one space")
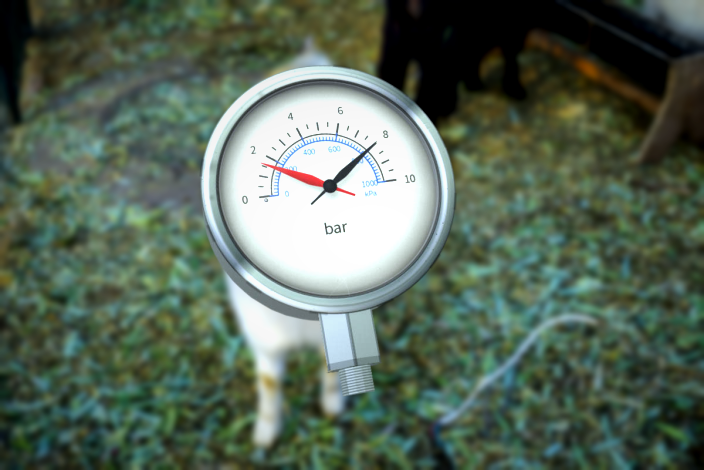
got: 1.5 bar
